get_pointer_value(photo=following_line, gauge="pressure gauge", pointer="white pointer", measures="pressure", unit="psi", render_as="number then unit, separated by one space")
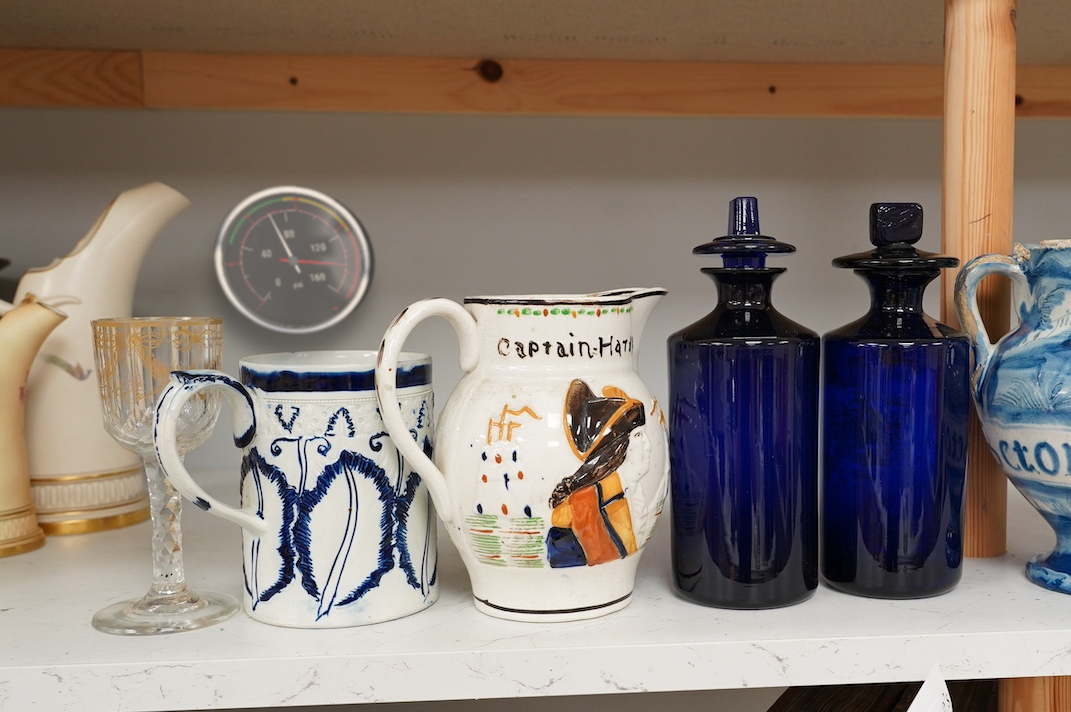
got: 70 psi
